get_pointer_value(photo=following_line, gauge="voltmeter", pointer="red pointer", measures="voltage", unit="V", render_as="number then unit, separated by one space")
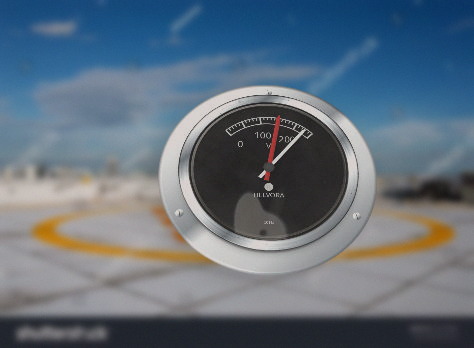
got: 150 V
